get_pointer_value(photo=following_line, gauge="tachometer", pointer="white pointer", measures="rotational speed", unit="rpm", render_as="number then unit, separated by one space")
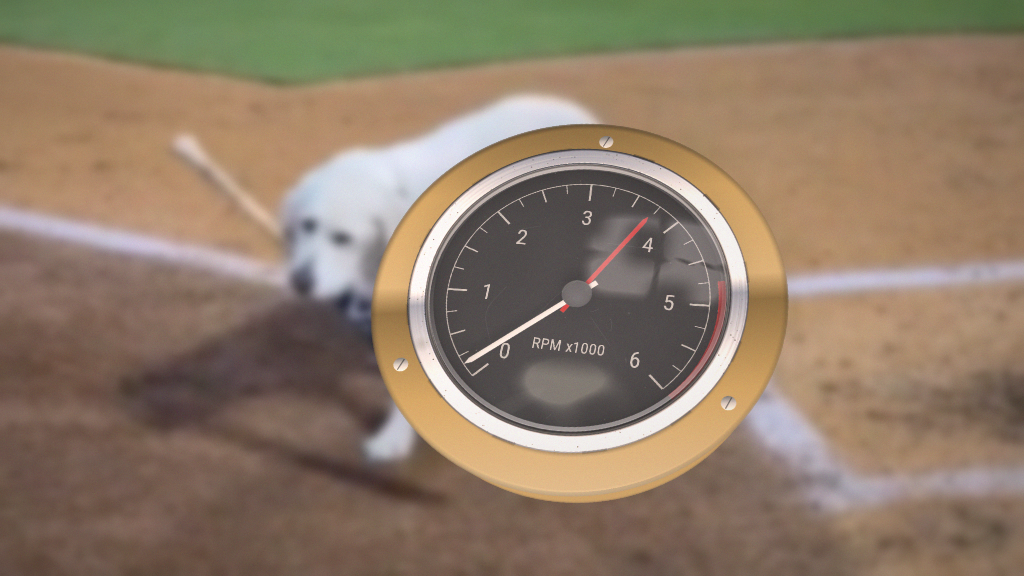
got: 125 rpm
